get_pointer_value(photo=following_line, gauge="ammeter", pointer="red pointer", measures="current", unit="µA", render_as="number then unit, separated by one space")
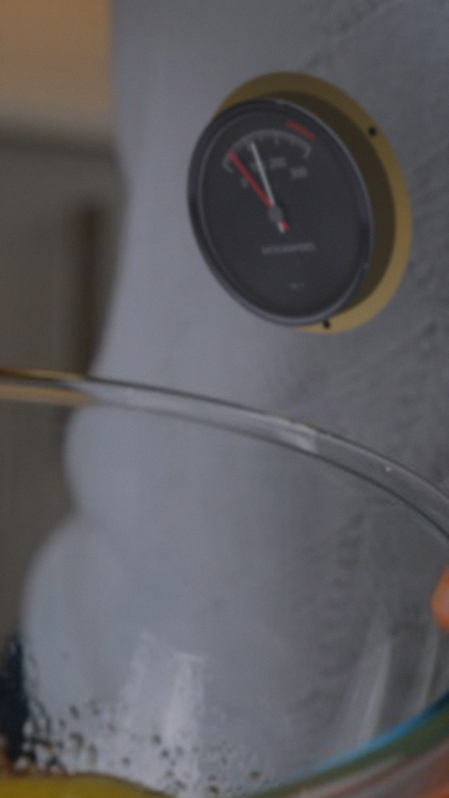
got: 50 µA
